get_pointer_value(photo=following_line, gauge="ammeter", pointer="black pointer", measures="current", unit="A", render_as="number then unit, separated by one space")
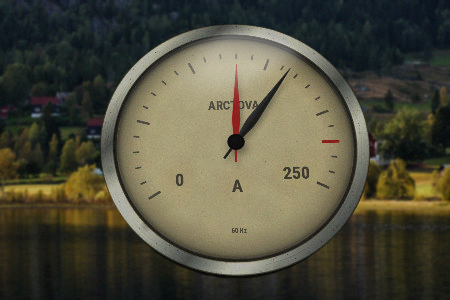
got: 165 A
